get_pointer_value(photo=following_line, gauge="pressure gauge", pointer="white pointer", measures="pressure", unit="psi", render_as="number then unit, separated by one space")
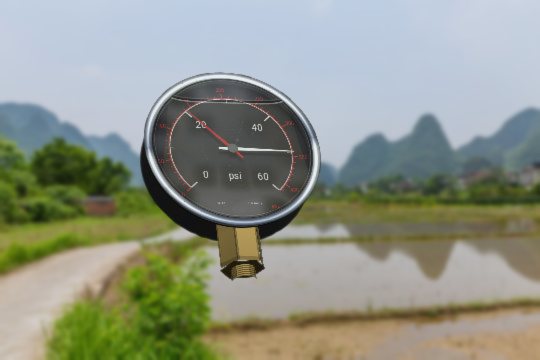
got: 50 psi
